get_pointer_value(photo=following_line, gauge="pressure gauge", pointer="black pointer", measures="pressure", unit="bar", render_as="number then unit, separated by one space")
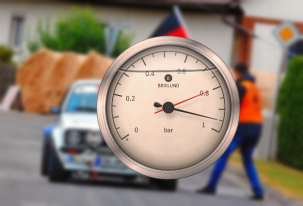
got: 0.95 bar
